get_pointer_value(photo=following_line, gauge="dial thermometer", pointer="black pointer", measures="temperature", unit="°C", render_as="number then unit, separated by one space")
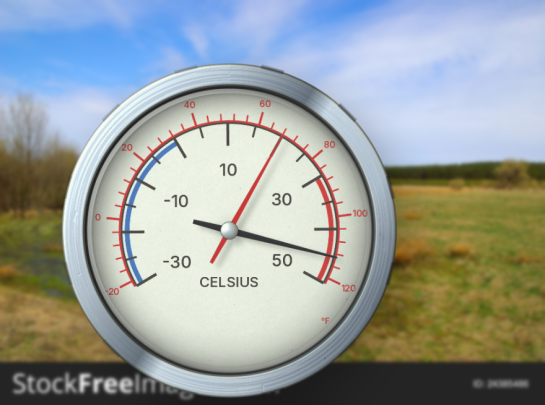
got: 45 °C
